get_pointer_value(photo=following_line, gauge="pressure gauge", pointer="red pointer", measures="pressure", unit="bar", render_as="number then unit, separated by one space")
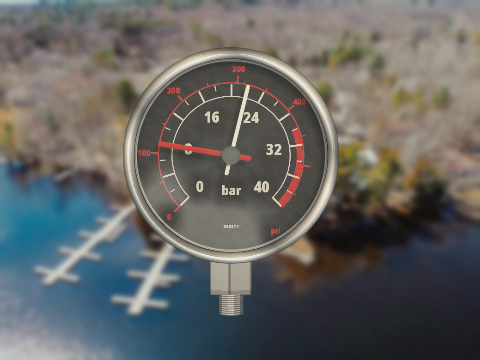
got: 8 bar
